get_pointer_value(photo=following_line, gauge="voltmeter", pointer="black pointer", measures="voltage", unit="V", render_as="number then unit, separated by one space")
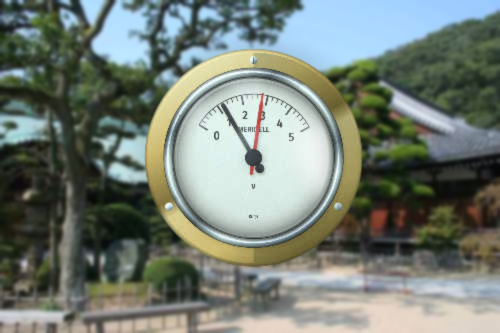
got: 1.2 V
